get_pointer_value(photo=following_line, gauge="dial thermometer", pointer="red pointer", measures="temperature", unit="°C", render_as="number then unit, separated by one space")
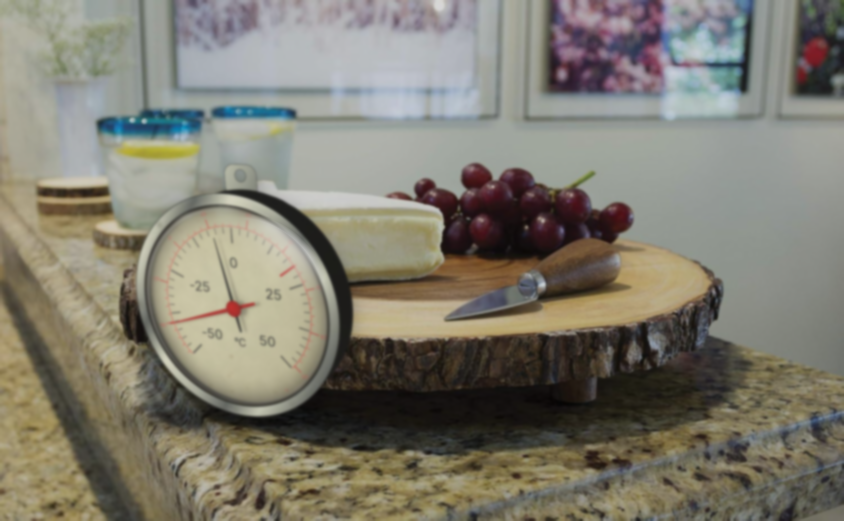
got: -40 °C
